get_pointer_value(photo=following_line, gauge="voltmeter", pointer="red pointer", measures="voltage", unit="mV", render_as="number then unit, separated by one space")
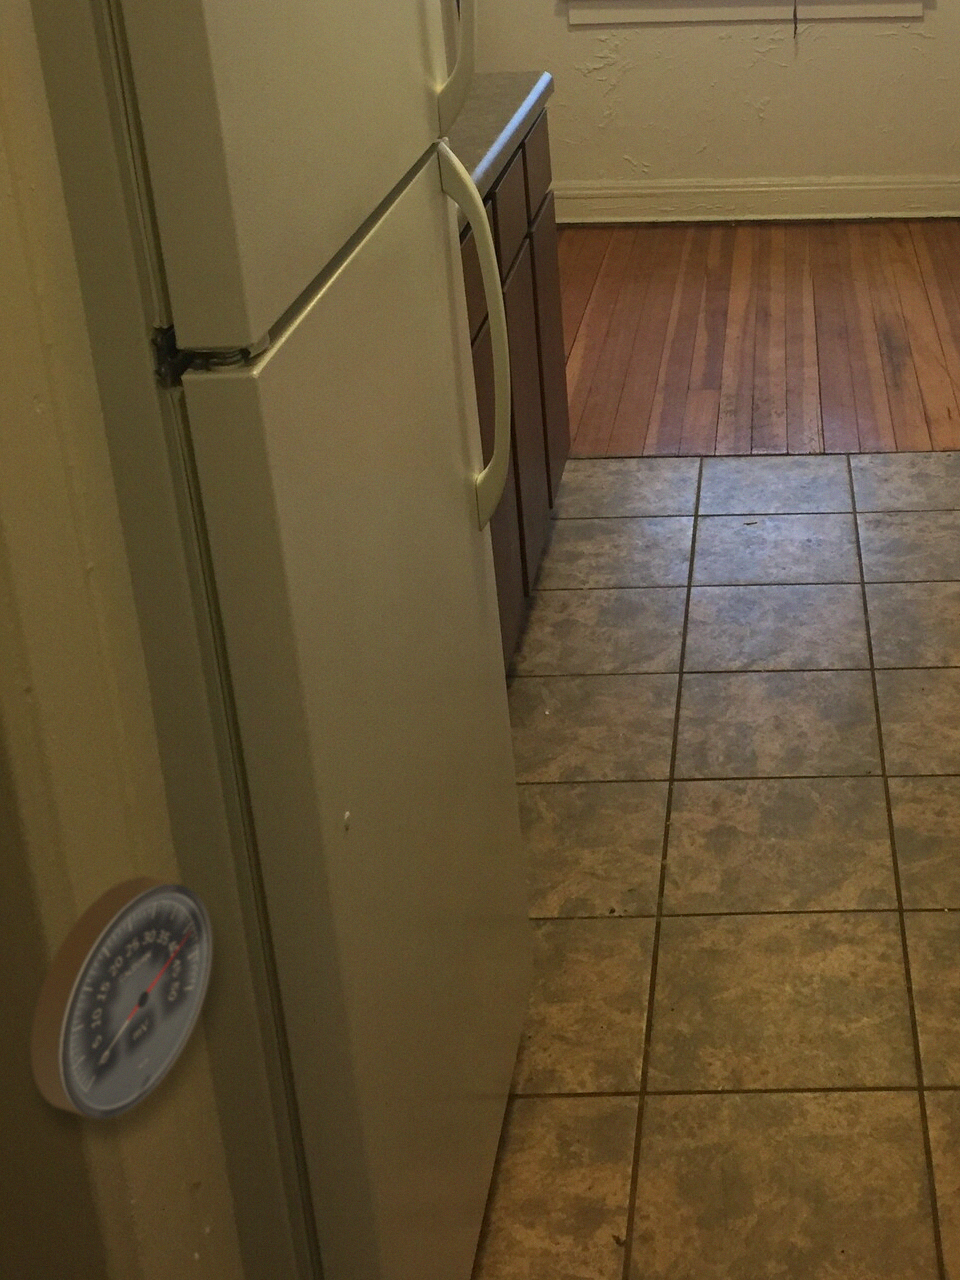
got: 40 mV
